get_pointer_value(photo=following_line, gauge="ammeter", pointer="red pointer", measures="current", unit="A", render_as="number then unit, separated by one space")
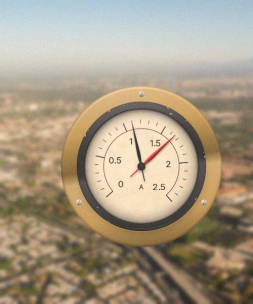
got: 1.65 A
